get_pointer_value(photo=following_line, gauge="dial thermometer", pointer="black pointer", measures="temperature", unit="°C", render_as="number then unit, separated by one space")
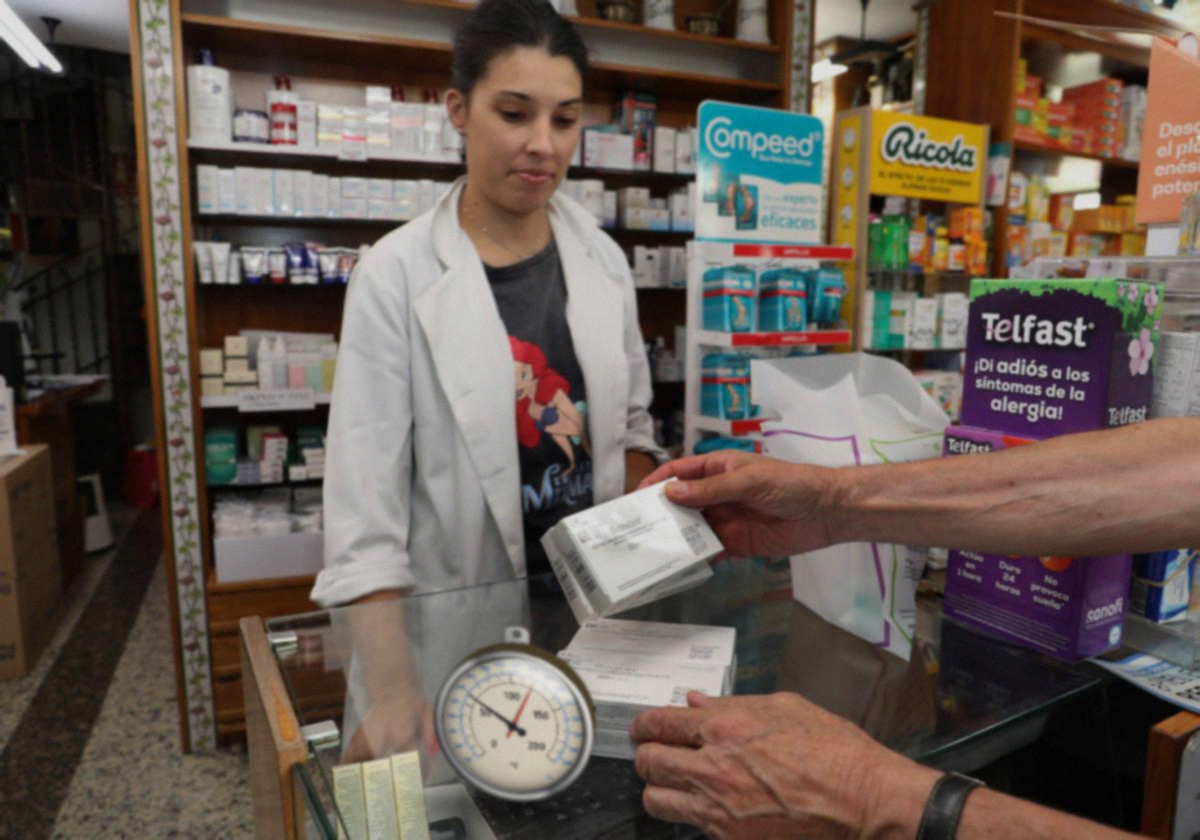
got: 60 °C
